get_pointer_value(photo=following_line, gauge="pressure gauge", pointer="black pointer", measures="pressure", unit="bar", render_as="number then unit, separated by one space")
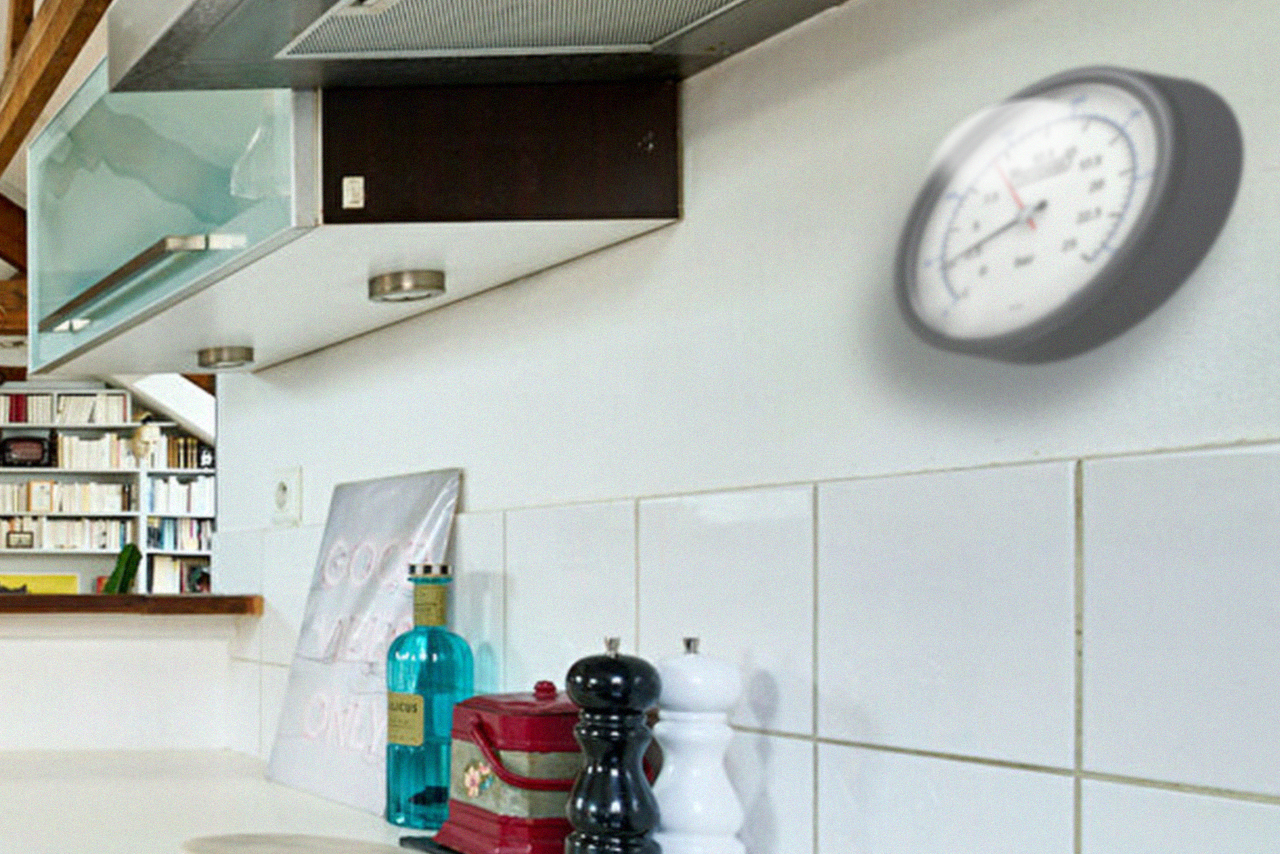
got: 2.5 bar
